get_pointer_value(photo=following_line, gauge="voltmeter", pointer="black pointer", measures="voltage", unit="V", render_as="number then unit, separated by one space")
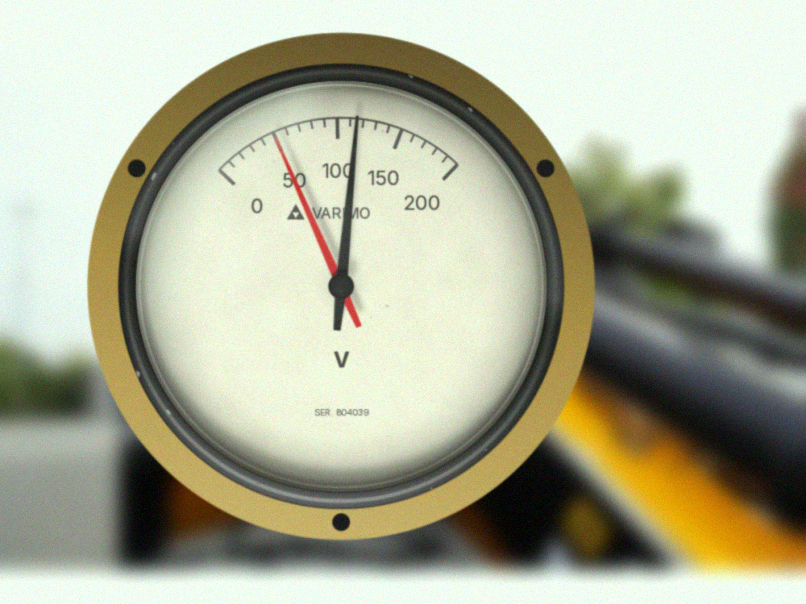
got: 115 V
